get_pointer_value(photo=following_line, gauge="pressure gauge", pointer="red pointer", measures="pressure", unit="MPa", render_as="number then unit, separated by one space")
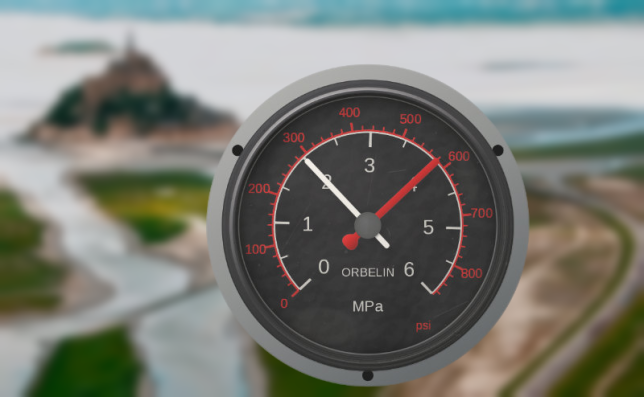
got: 4 MPa
